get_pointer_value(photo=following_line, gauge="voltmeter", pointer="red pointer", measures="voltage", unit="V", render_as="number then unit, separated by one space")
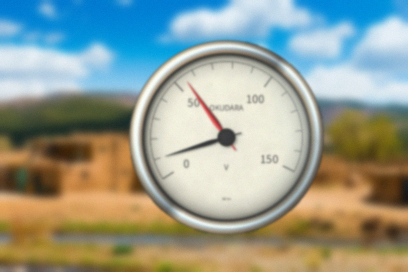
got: 55 V
